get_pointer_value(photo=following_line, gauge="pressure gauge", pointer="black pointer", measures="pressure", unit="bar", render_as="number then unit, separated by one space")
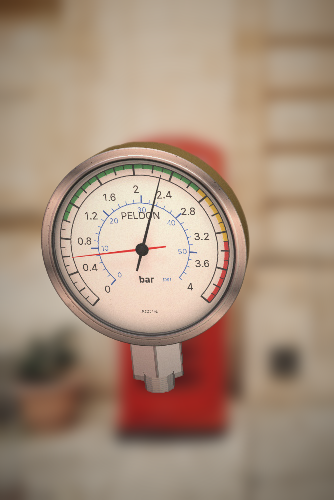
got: 2.3 bar
